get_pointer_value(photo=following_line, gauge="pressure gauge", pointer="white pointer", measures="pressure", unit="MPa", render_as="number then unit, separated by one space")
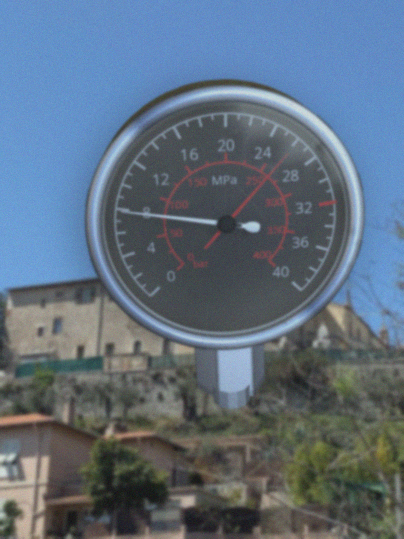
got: 8 MPa
